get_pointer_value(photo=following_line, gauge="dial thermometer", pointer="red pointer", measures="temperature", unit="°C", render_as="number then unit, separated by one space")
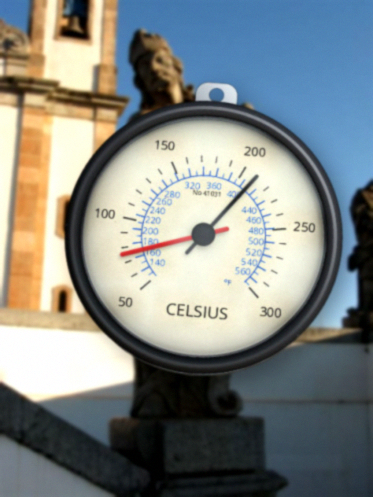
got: 75 °C
